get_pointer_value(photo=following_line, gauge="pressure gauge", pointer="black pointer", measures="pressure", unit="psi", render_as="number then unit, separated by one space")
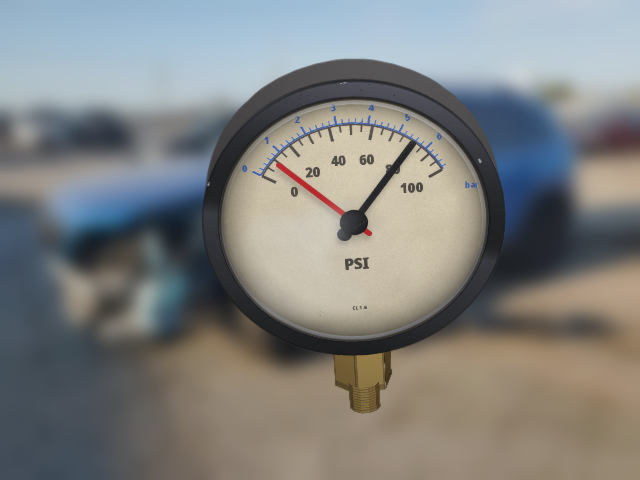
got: 80 psi
